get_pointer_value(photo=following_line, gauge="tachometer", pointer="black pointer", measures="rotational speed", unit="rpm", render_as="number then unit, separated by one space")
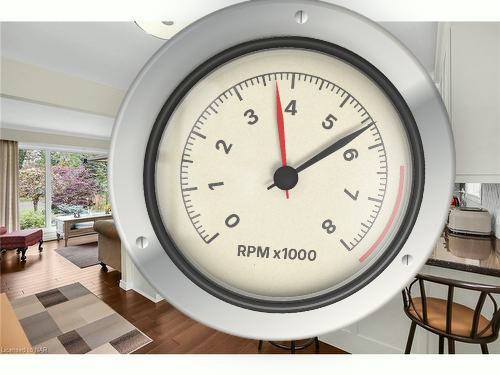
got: 5600 rpm
